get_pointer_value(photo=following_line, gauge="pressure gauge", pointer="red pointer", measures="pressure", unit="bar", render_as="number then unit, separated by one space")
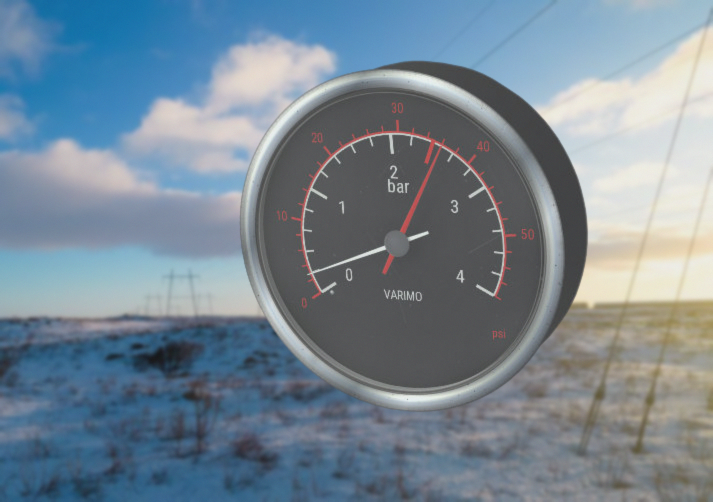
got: 2.5 bar
